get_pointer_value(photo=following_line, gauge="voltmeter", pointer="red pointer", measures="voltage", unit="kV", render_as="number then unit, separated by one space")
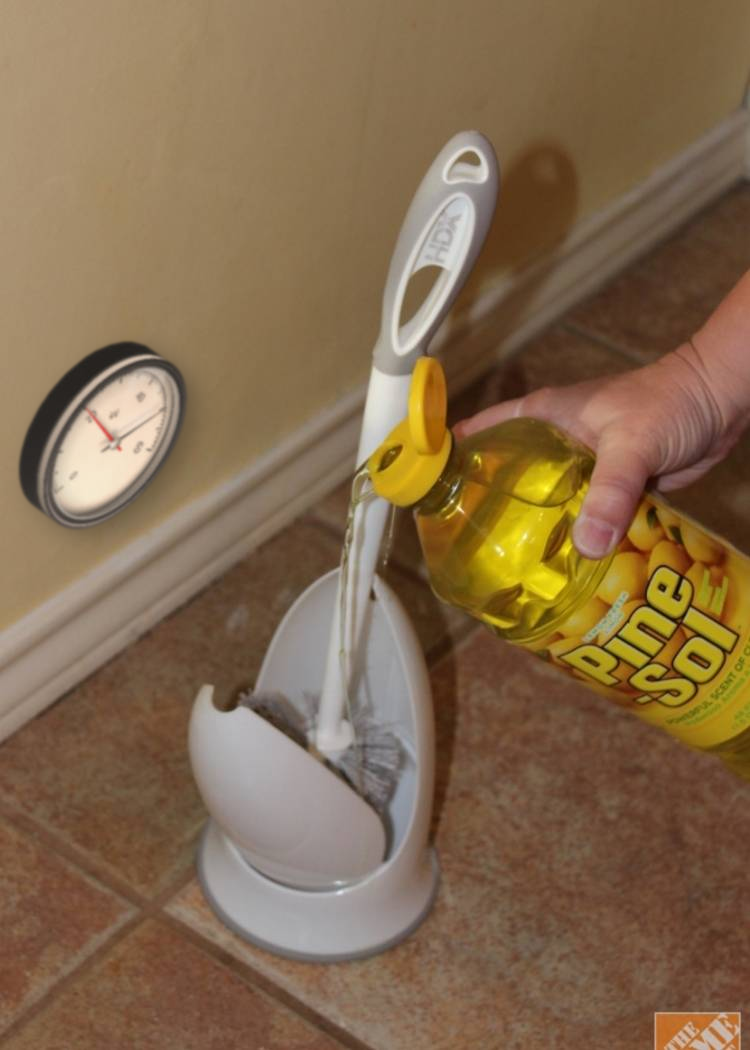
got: 20 kV
